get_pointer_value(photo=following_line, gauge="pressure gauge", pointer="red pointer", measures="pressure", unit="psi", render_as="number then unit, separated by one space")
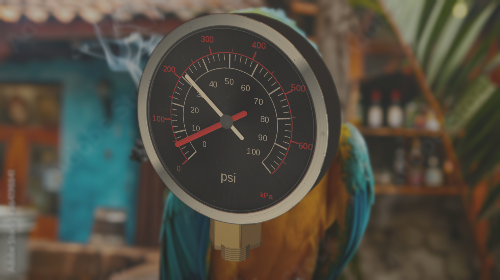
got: 6 psi
